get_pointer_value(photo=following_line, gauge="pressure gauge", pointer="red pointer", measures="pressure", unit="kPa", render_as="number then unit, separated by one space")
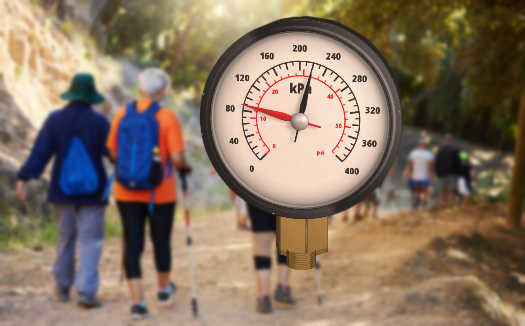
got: 90 kPa
